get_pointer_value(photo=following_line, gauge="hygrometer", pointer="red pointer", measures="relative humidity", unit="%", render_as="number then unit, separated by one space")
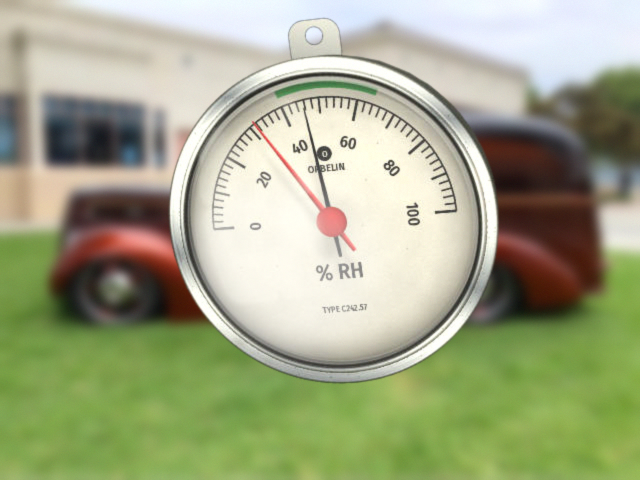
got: 32 %
